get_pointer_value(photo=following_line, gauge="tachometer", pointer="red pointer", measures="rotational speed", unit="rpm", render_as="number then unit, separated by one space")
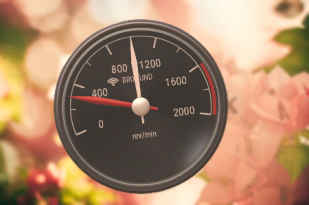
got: 300 rpm
